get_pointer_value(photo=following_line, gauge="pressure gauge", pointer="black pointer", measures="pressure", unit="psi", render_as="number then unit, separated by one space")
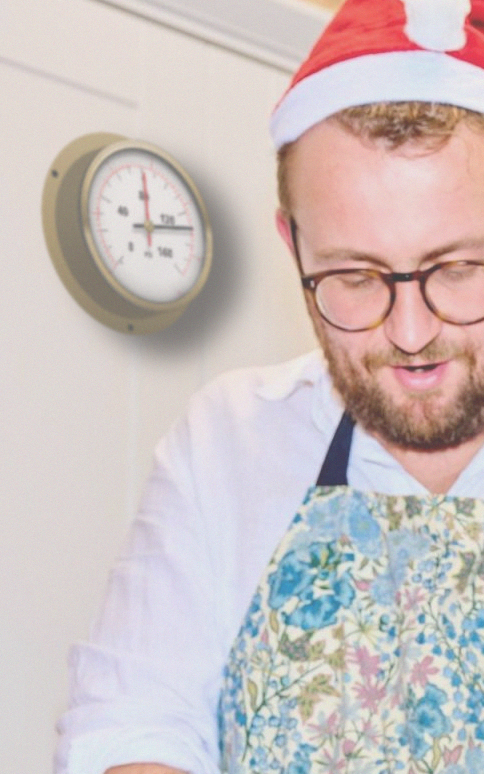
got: 130 psi
